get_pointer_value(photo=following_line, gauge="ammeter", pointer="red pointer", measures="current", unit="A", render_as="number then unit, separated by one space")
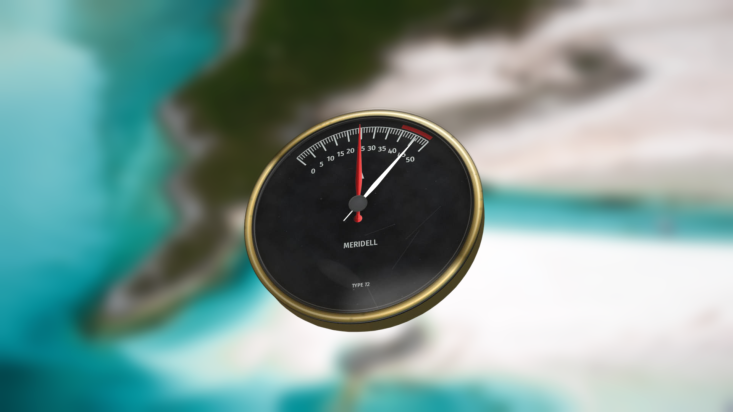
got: 25 A
